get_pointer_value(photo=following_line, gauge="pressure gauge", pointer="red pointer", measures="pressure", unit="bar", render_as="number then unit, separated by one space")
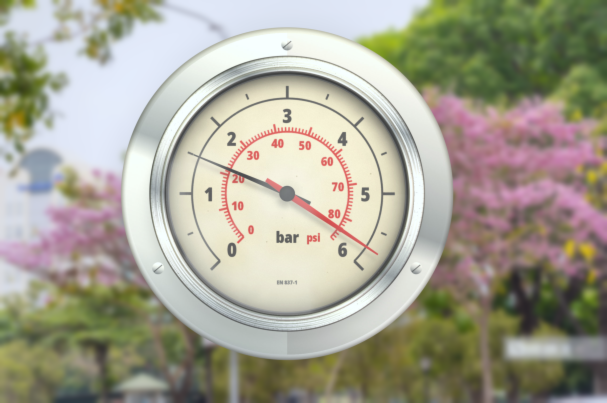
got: 5.75 bar
